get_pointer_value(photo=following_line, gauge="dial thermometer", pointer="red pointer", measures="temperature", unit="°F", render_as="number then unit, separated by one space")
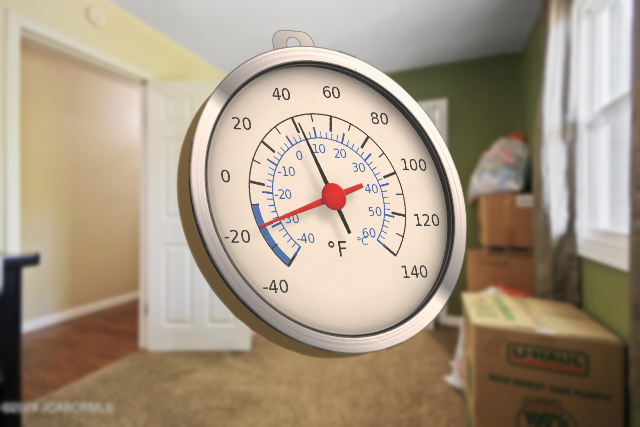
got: -20 °F
